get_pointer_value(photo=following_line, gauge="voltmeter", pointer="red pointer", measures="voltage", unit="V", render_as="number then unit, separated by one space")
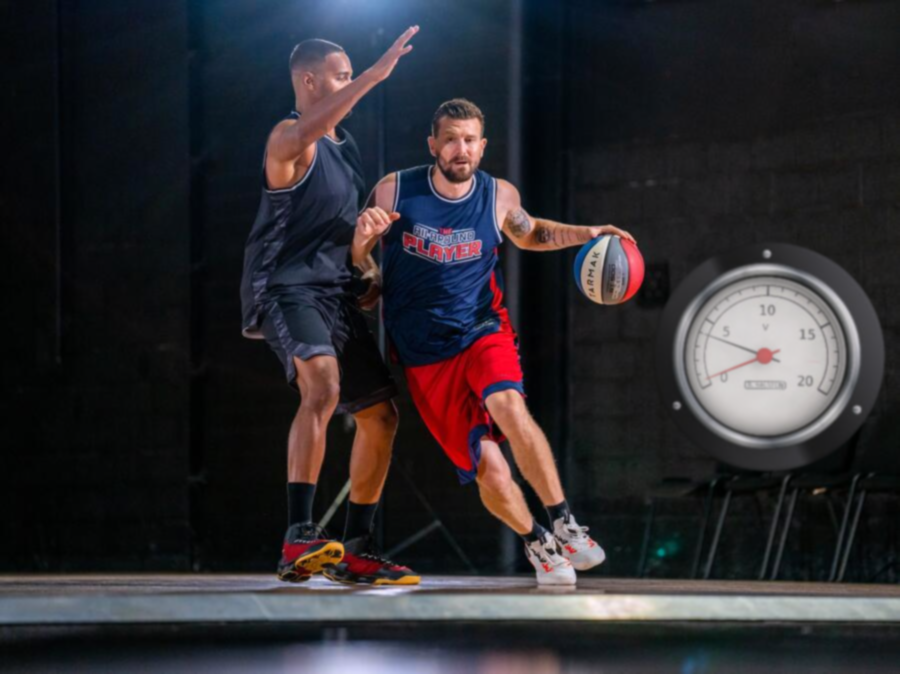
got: 0.5 V
